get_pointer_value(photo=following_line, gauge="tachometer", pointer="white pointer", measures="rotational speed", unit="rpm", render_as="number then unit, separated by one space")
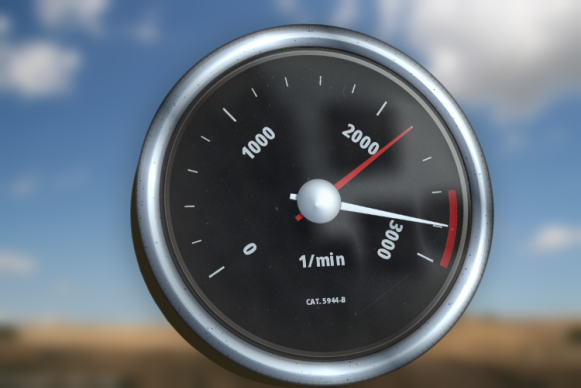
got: 2800 rpm
